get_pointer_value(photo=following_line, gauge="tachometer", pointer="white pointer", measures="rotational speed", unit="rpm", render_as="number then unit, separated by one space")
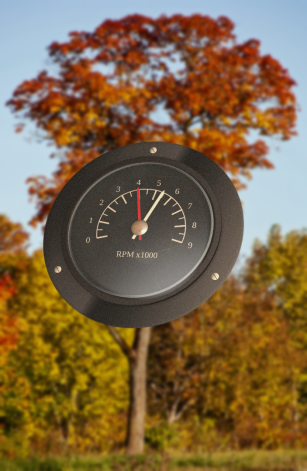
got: 5500 rpm
